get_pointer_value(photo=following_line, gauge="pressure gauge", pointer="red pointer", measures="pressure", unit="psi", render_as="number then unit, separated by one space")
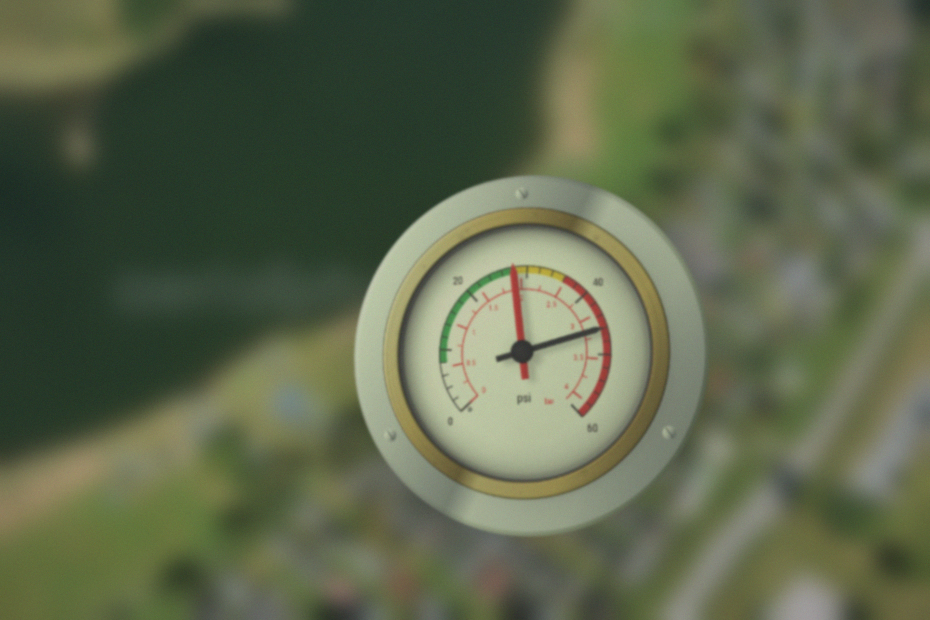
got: 28 psi
